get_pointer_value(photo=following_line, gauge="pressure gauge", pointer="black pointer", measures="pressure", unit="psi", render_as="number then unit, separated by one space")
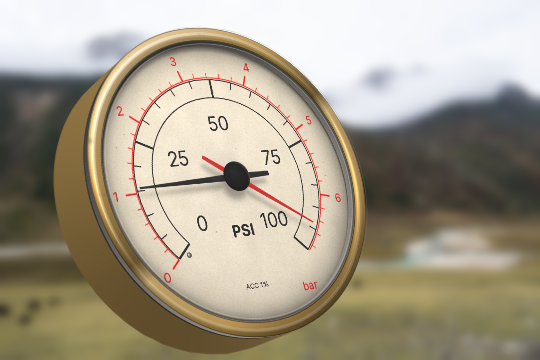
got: 15 psi
